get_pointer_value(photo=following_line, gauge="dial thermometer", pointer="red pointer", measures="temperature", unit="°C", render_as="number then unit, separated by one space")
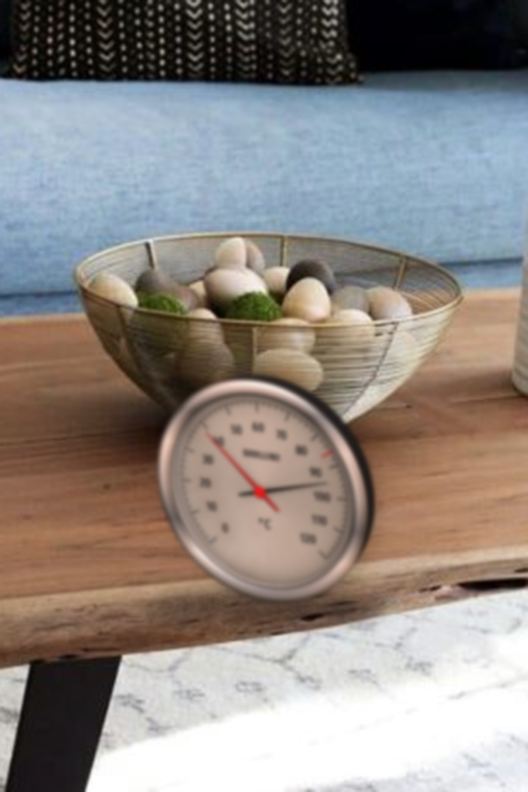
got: 40 °C
